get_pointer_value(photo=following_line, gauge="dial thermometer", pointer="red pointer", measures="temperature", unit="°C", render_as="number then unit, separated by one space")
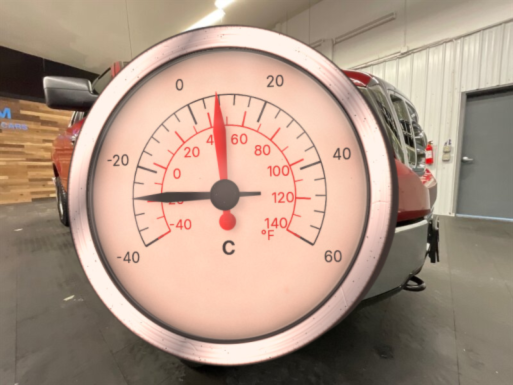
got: 8 °C
